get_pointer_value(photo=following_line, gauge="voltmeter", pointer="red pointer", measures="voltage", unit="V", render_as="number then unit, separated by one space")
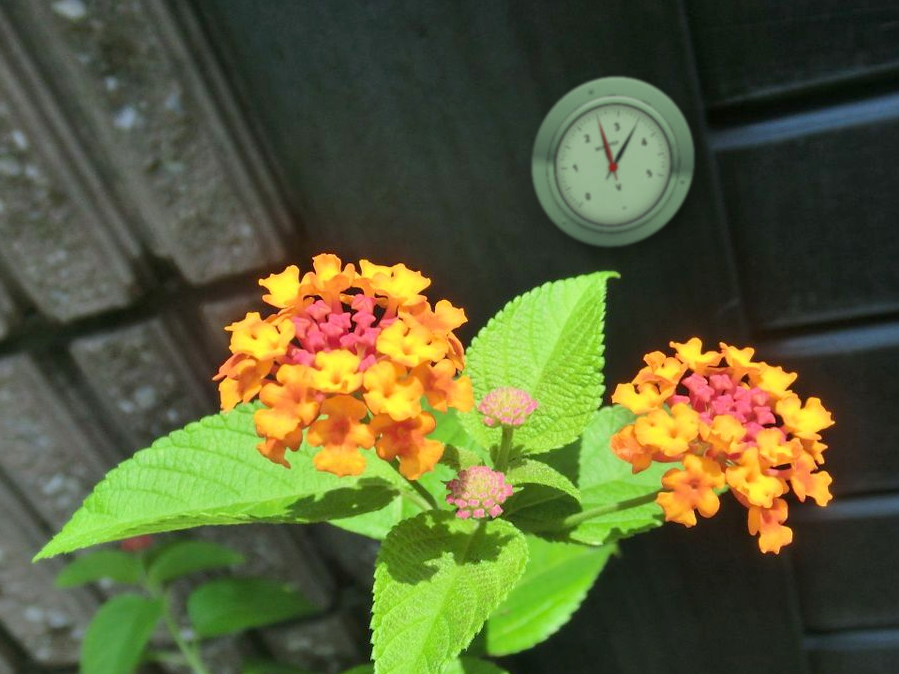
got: 2.5 V
